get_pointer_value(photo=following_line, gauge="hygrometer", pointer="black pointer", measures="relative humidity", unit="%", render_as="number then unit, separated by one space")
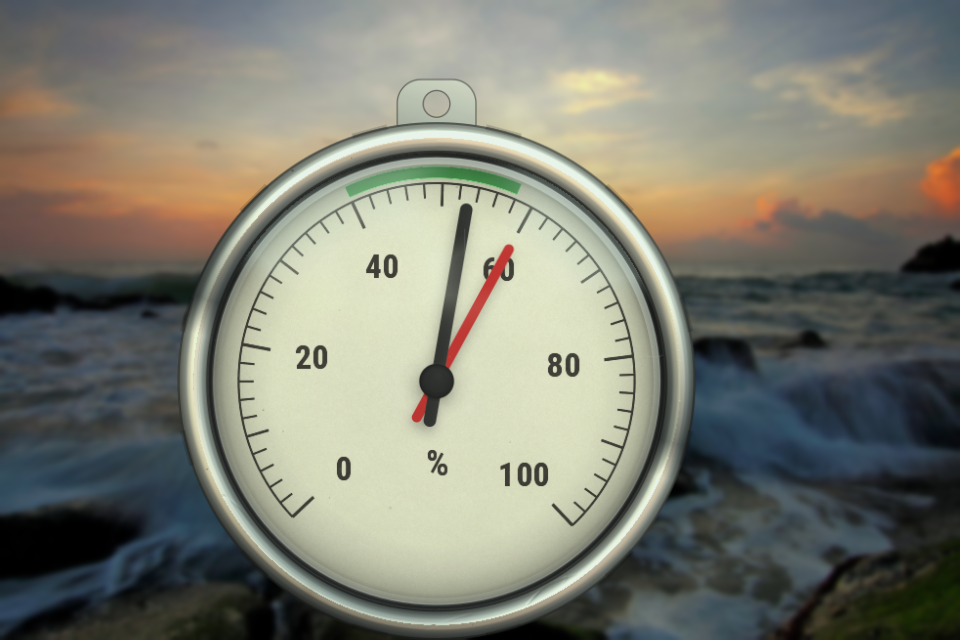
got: 53 %
